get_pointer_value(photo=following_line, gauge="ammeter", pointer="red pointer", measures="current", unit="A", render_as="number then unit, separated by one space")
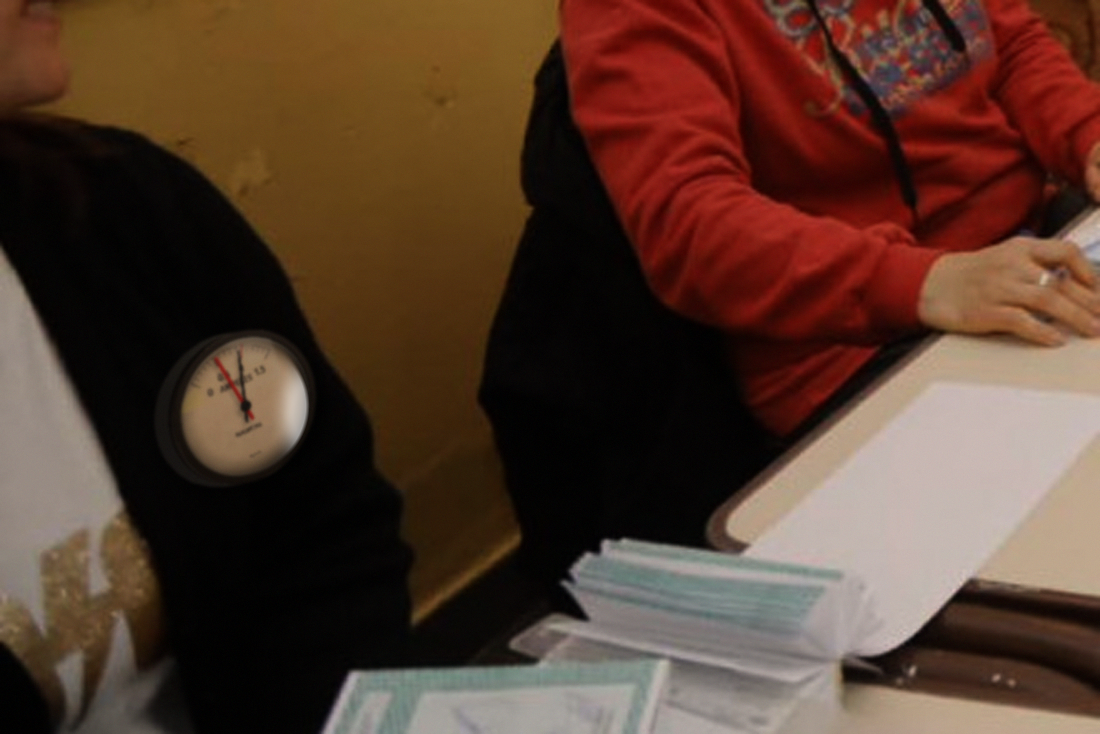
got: 0.5 A
